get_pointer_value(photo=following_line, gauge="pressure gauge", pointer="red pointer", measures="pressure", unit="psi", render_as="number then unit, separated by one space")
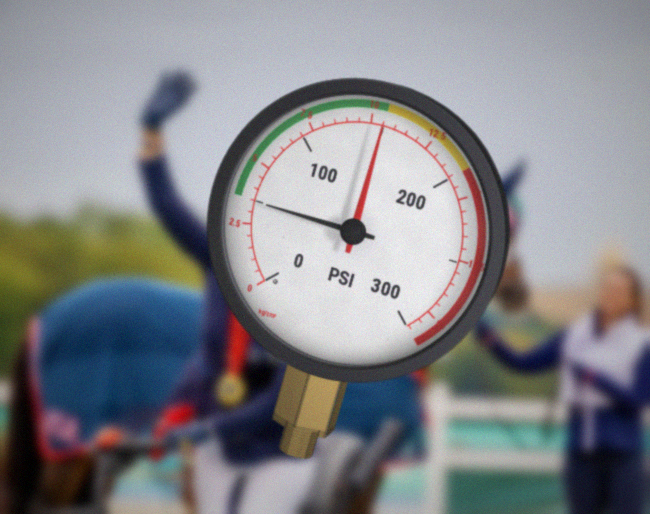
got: 150 psi
